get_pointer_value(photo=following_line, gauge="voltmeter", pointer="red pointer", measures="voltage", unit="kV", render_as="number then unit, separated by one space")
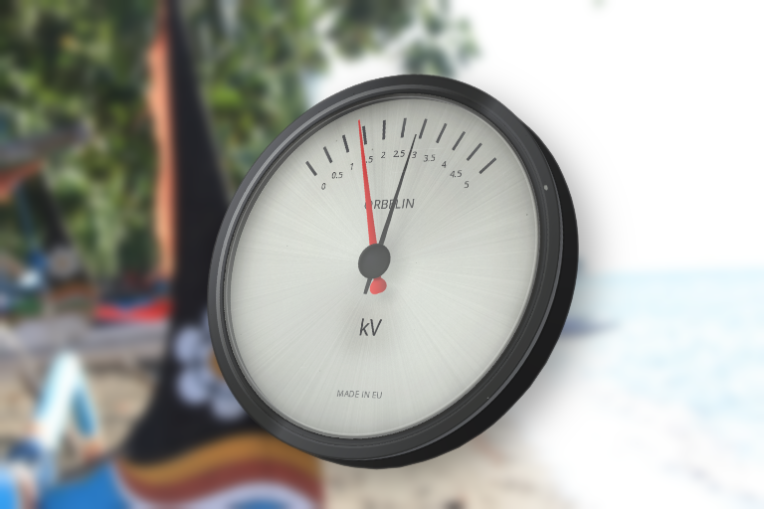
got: 1.5 kV
